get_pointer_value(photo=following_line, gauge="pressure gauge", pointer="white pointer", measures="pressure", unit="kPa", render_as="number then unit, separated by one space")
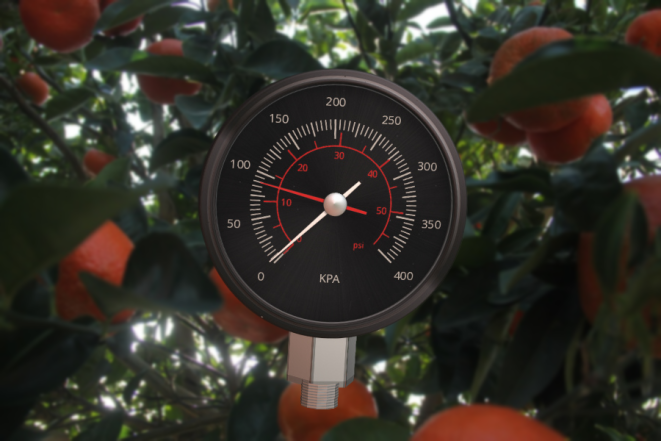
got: 5 kPa
